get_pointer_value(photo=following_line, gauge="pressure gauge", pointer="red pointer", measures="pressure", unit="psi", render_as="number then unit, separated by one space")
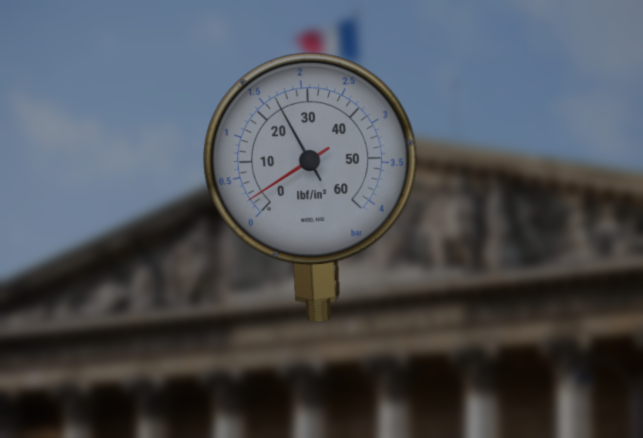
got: 3 psi
